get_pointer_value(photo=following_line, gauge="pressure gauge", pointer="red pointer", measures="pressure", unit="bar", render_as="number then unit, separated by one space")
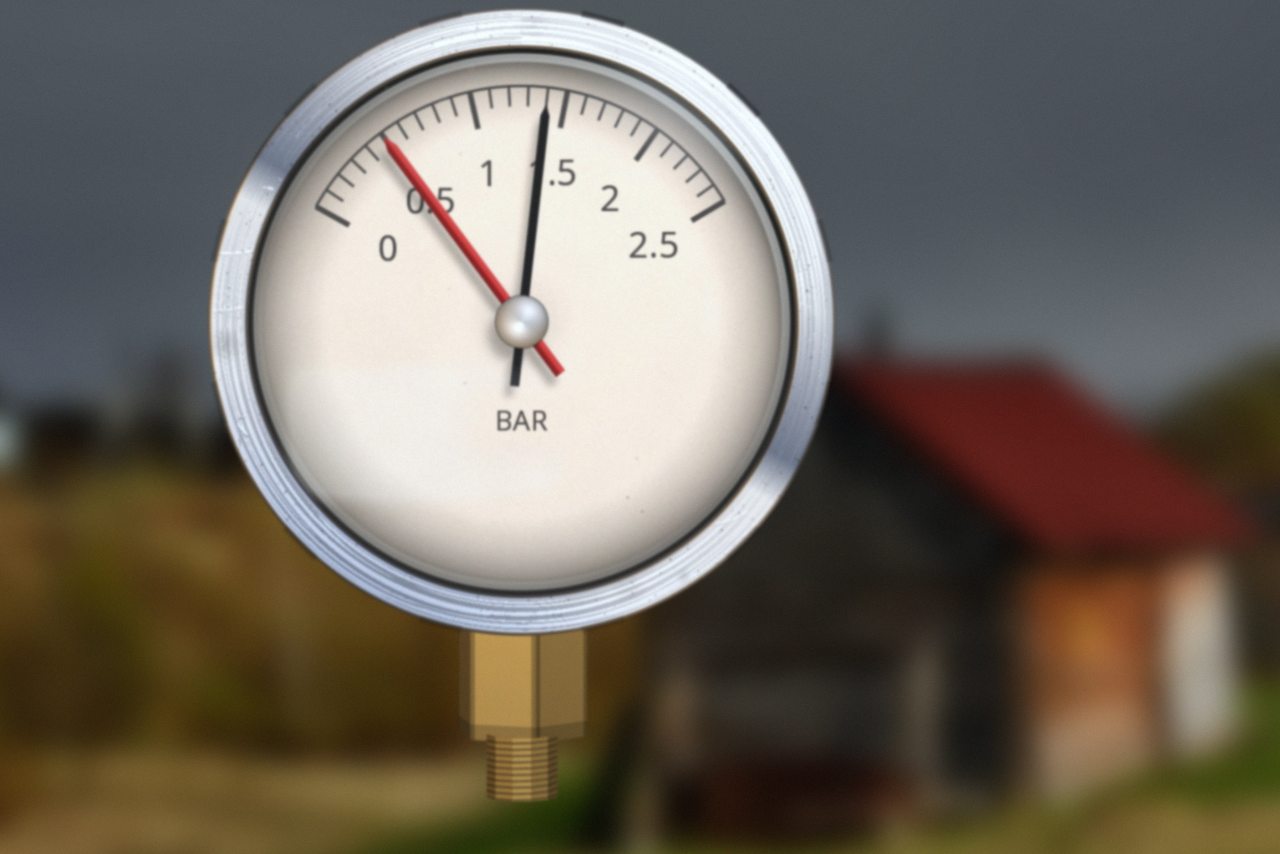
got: 0.5 bar
